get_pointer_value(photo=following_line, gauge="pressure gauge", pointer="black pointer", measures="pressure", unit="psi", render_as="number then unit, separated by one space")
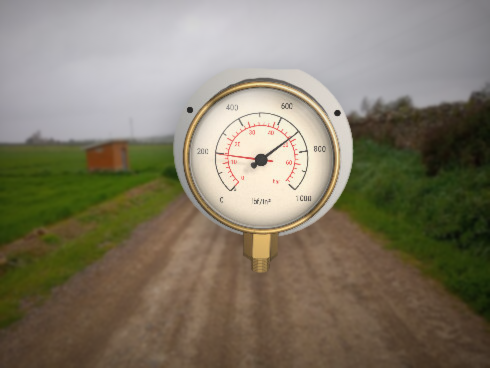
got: 700 psi
